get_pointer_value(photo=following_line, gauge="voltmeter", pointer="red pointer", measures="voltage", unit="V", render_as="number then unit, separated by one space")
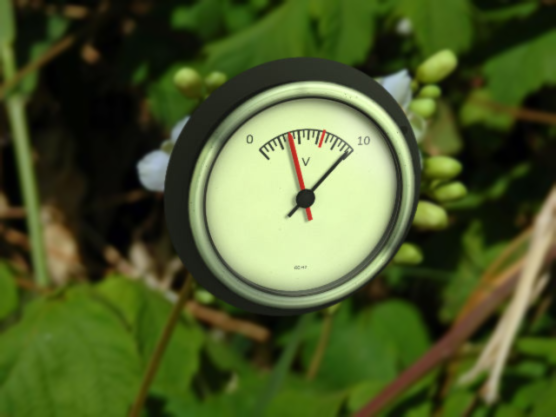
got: 3 V
